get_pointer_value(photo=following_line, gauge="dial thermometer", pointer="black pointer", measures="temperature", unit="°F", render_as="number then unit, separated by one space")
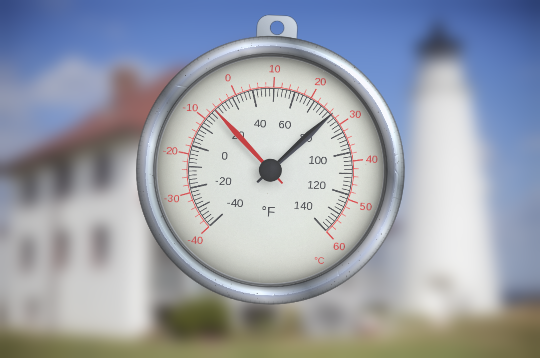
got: 80 °F
